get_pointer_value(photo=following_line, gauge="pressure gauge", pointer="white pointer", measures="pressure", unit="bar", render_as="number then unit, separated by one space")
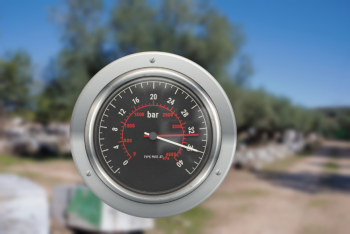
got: 36 bar
